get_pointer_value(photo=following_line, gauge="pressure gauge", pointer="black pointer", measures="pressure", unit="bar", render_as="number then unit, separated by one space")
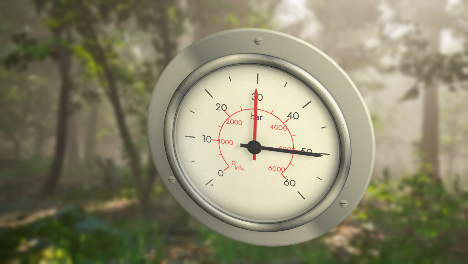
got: 50 bar
